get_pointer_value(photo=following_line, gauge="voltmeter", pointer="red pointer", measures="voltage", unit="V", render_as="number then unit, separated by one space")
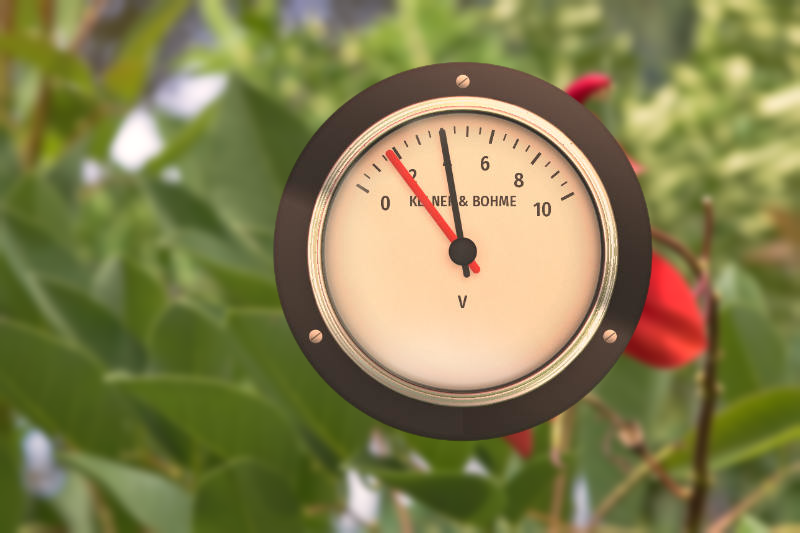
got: 1.75 V
